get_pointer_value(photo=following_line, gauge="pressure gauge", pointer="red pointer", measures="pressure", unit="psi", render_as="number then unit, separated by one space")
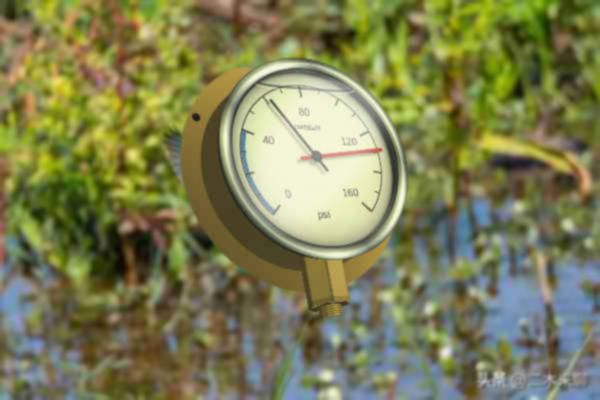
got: 130 psi
